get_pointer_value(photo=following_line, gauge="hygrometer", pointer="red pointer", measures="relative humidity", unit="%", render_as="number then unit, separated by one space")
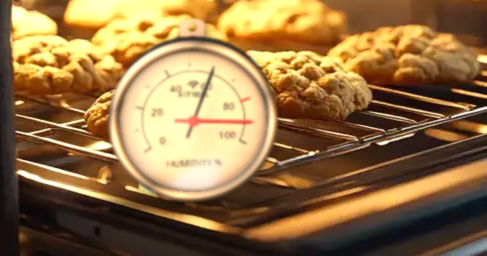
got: 90 %
